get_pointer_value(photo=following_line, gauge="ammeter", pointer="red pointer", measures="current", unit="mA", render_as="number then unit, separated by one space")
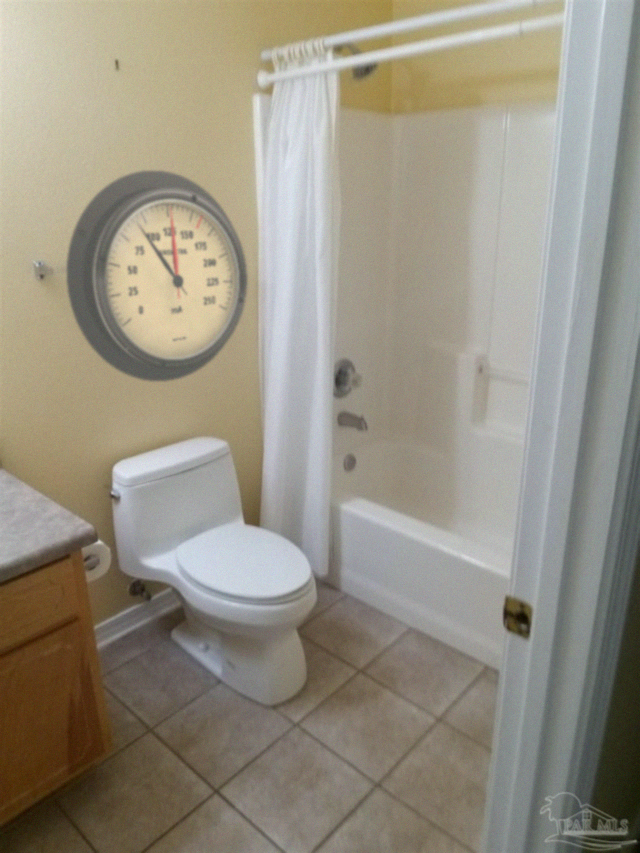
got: 125 mA
